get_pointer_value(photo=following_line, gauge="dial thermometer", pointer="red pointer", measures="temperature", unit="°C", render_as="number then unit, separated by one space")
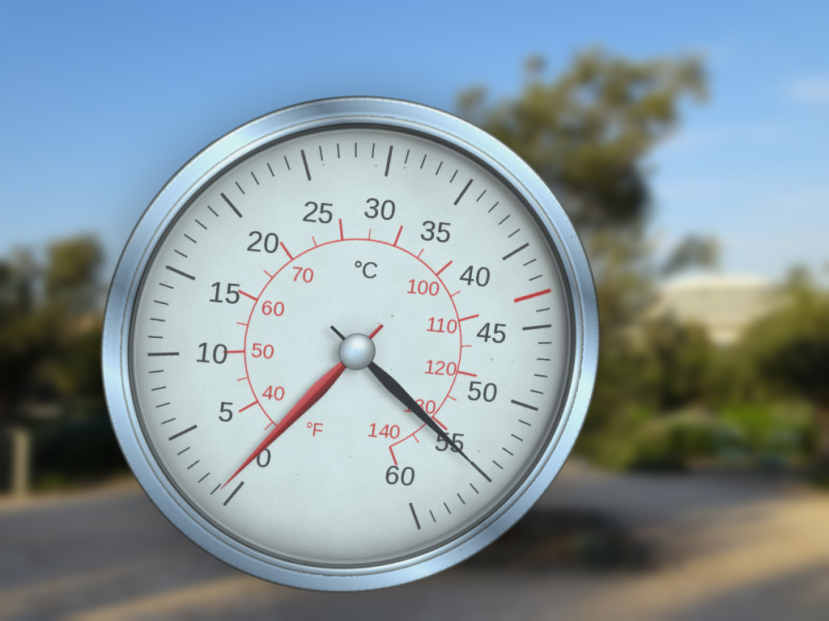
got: 1 °C
